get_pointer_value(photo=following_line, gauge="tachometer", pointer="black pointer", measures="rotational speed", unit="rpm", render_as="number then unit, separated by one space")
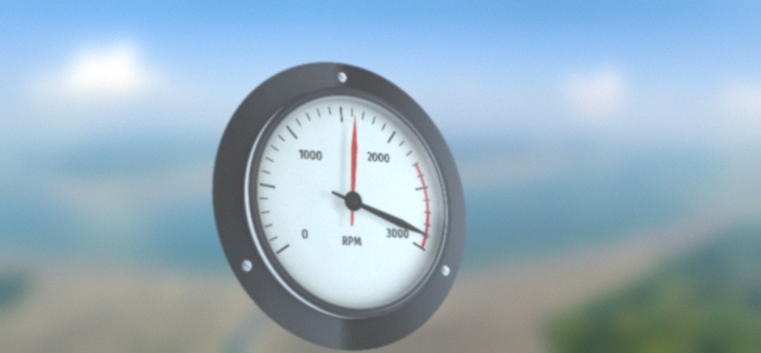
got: 2900 rpm
